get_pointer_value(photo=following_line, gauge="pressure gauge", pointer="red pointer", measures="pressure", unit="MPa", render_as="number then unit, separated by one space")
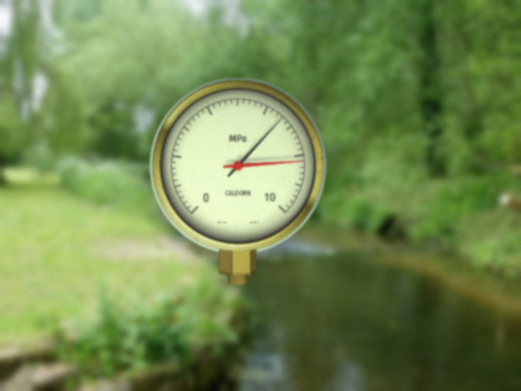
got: 8.2 MPa
